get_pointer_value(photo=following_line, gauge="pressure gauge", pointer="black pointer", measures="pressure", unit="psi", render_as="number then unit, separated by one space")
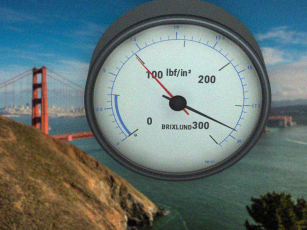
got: 275 psi
